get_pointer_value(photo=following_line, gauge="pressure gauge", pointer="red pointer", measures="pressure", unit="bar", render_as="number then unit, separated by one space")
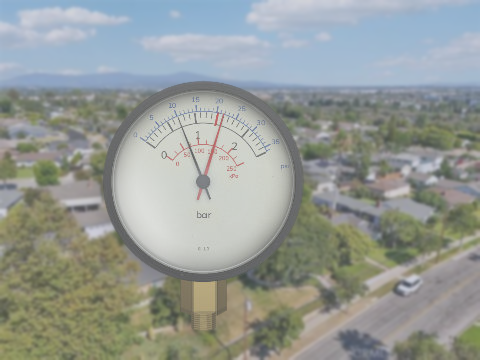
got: 1.5 bar
